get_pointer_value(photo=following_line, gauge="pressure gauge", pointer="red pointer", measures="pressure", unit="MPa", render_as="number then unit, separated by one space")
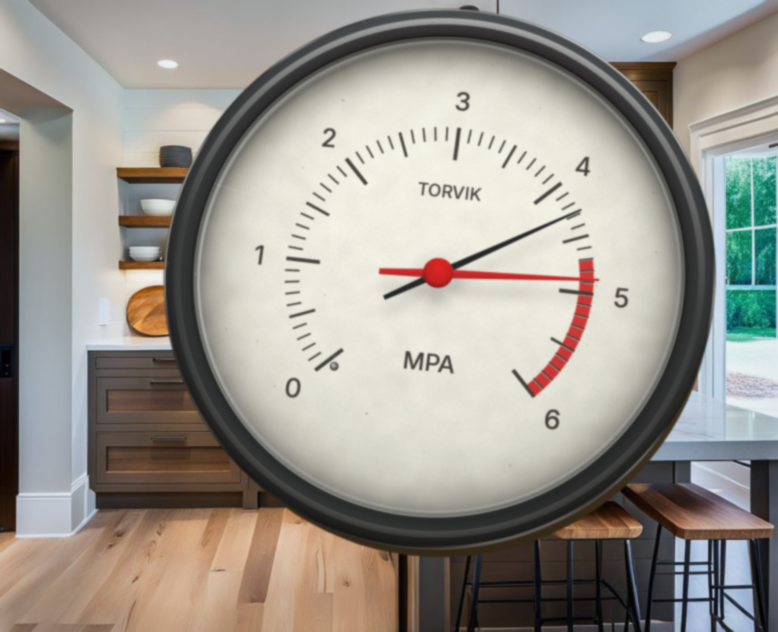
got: 4.9 MPa
